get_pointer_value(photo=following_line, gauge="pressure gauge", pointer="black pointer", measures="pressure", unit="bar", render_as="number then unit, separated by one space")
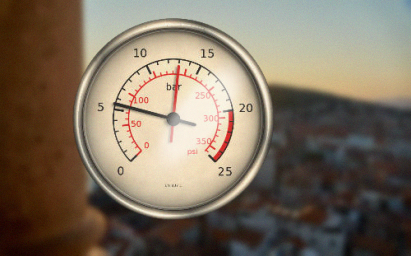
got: 5.5 bar
